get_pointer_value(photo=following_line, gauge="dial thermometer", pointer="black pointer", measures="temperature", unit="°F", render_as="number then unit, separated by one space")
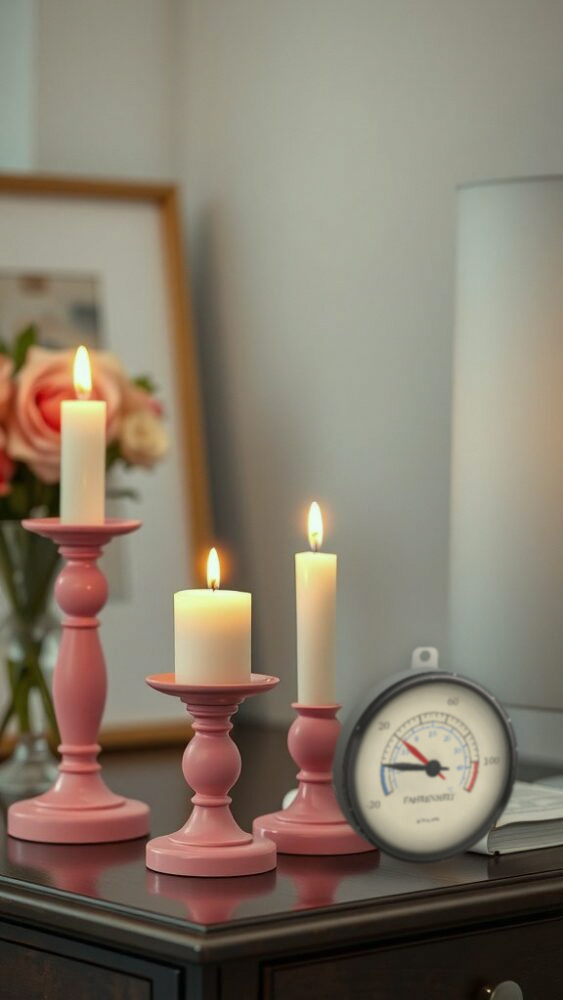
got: 0 °F
